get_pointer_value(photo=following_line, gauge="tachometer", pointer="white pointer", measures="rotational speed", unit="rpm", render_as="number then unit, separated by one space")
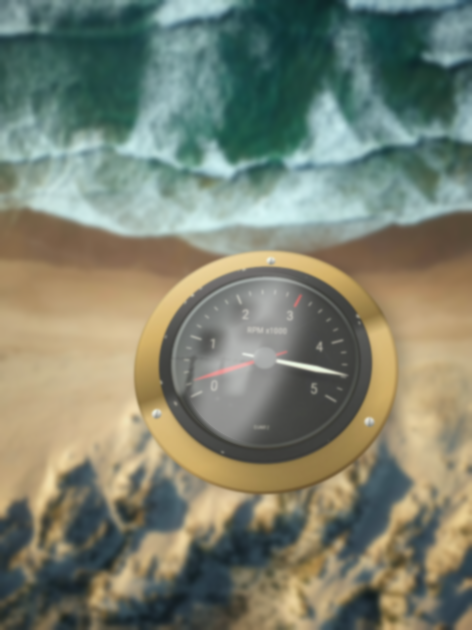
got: 4600 rpm
